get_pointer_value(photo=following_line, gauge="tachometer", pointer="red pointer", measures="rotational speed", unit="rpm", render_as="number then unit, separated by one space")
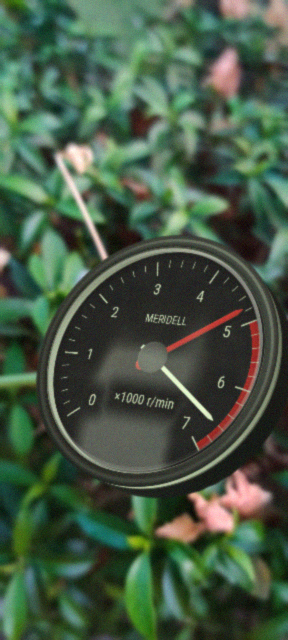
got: 4800 rpm
